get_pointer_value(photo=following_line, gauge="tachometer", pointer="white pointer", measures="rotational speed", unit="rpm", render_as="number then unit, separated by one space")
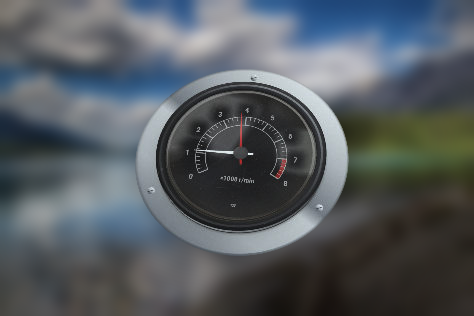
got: 1000 rpm
